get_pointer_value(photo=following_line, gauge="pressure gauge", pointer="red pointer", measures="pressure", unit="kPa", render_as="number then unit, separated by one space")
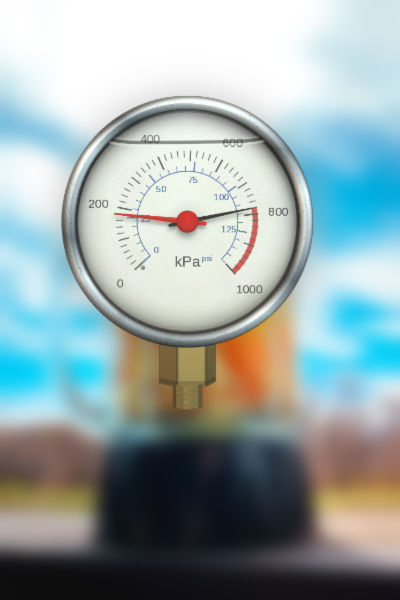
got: 180 kPa
